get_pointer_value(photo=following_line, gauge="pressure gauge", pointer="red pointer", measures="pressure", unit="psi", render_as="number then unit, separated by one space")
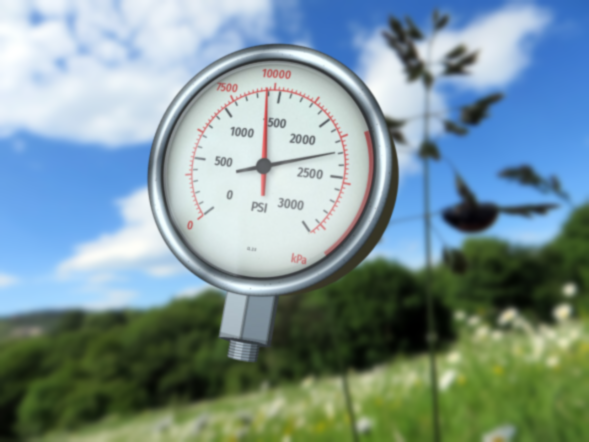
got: 1400 psi
